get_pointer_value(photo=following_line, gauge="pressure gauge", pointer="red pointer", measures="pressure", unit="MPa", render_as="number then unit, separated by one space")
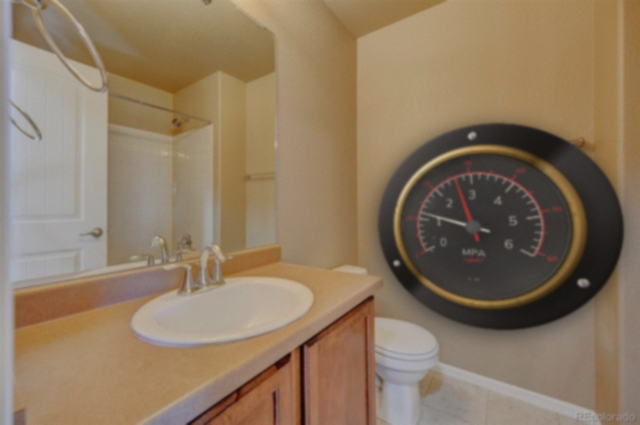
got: 2.6 MPa
